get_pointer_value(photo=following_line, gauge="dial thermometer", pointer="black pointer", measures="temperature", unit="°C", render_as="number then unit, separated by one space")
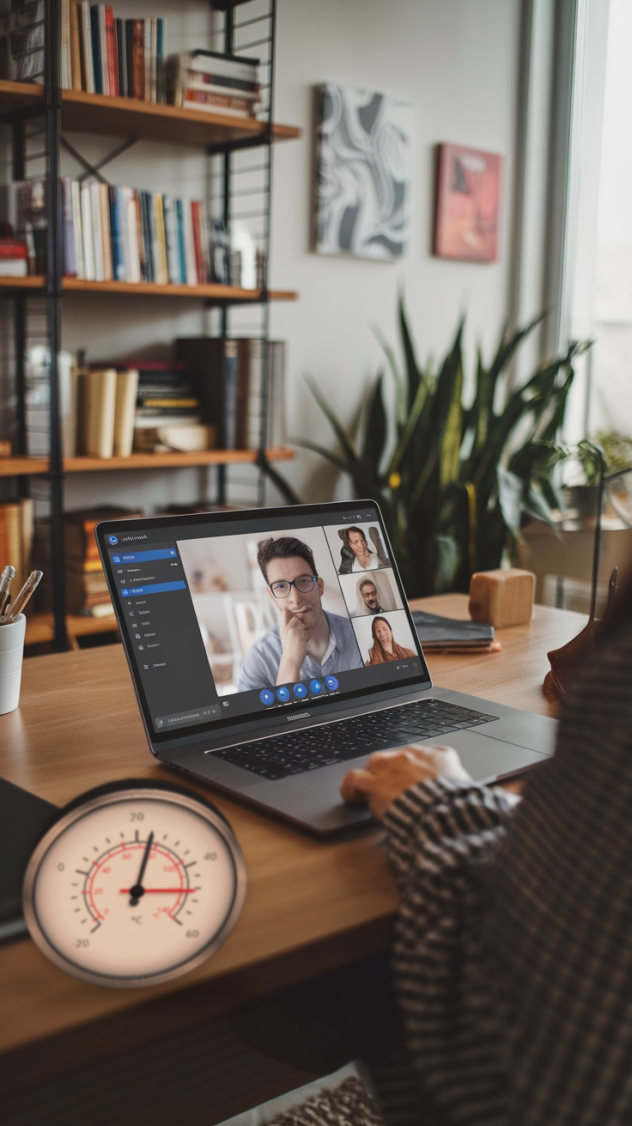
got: 24 °C
